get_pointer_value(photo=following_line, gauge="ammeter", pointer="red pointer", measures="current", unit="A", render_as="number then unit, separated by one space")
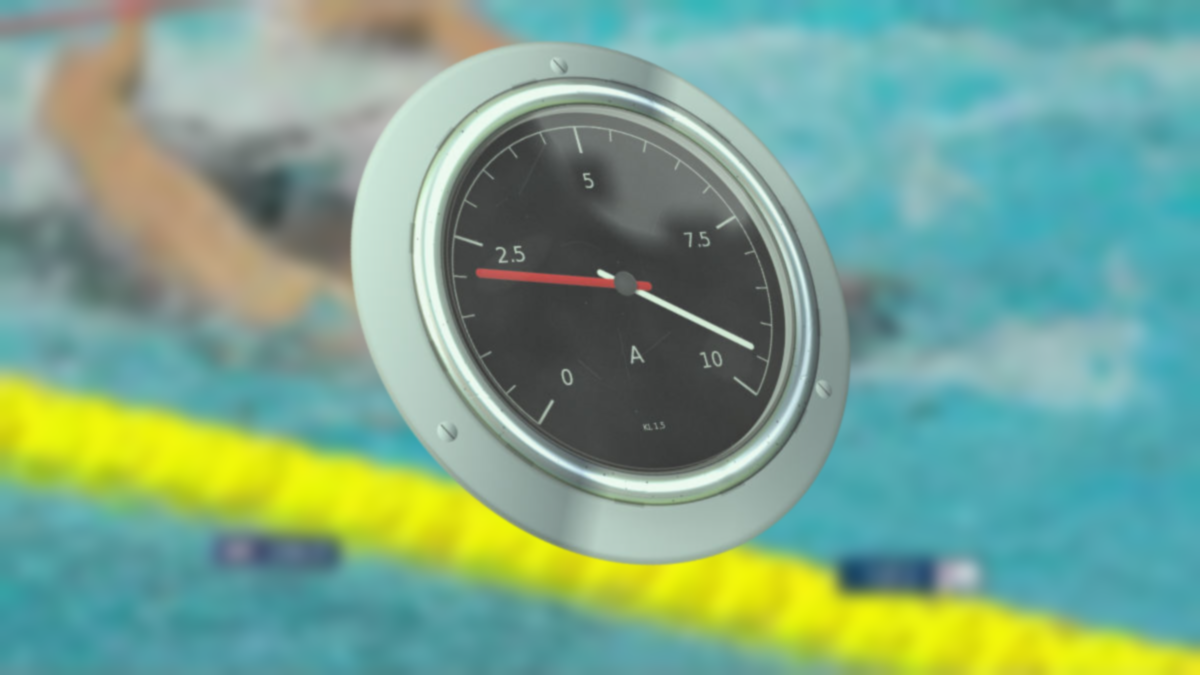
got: 2 A
